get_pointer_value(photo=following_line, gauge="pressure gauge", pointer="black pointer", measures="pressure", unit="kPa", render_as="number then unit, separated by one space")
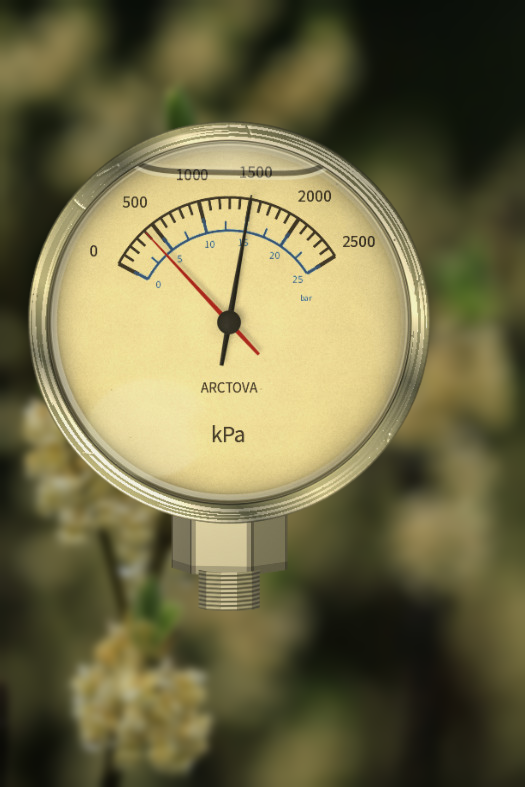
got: 1500 kPa
